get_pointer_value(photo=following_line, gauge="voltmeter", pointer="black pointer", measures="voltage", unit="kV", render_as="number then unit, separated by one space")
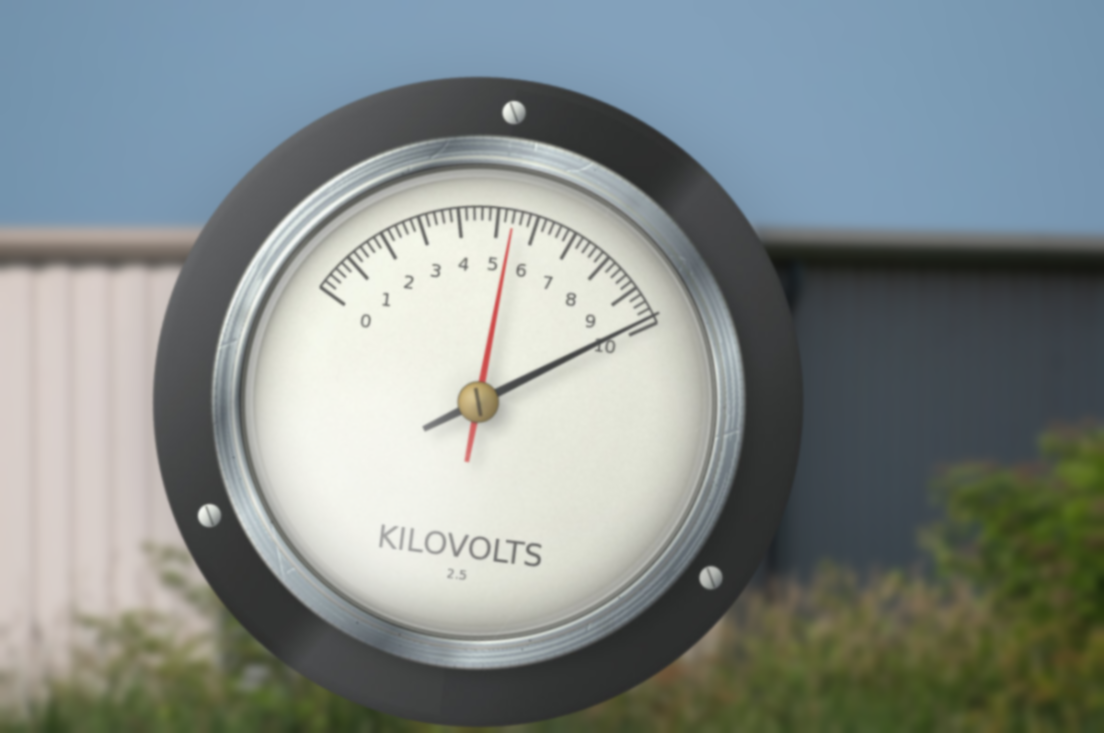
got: 9.8 kV
